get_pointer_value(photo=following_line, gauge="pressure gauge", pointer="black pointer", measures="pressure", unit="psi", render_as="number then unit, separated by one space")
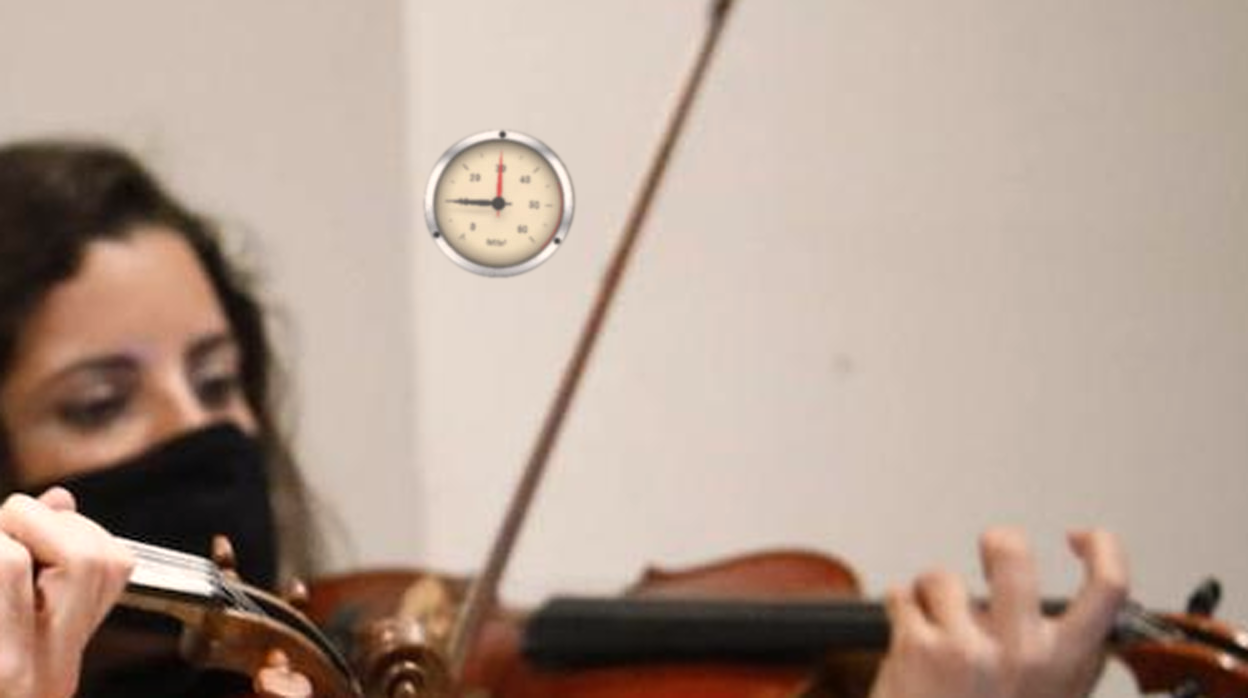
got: 10 psi
